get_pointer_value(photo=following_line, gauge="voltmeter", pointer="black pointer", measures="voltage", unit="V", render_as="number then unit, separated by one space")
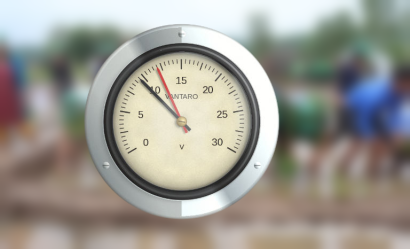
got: 9.5 V
